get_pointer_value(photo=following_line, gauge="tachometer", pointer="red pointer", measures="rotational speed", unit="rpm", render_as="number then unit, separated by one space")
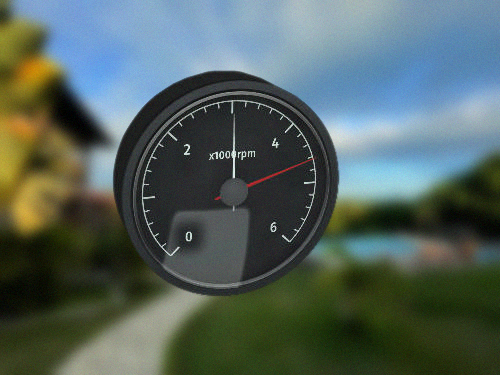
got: 4600 rpm
